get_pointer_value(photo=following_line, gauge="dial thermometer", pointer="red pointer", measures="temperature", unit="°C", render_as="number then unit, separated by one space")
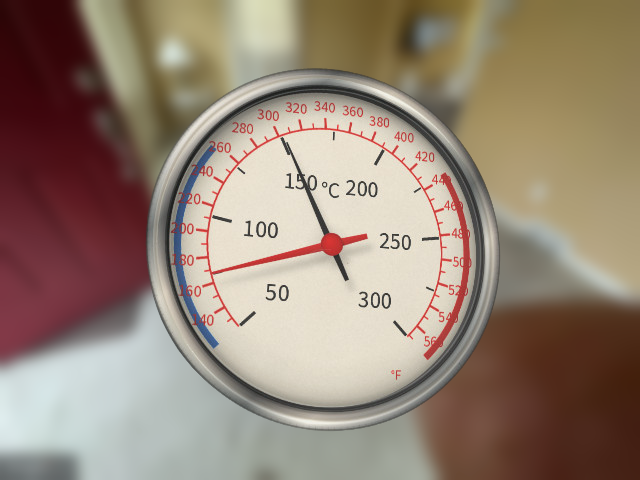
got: 75 °C
